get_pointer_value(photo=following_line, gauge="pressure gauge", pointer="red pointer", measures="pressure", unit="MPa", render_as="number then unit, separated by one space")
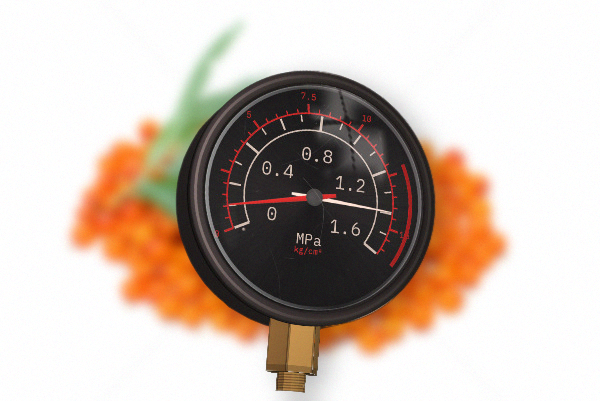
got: 0.1 MPa
